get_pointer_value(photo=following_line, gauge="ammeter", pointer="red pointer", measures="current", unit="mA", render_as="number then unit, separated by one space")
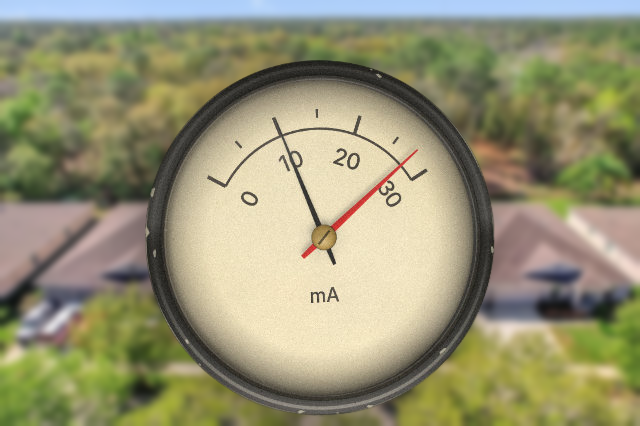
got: 27.5 mA
